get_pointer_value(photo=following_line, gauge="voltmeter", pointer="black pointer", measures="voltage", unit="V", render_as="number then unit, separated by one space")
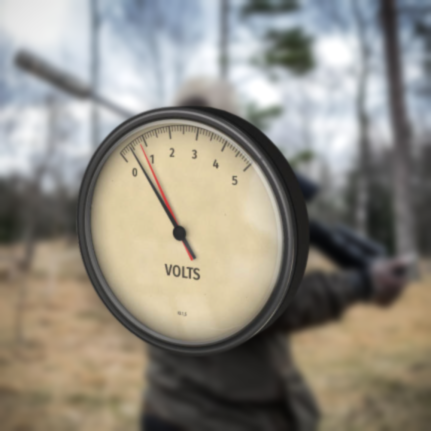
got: 0.5 V
